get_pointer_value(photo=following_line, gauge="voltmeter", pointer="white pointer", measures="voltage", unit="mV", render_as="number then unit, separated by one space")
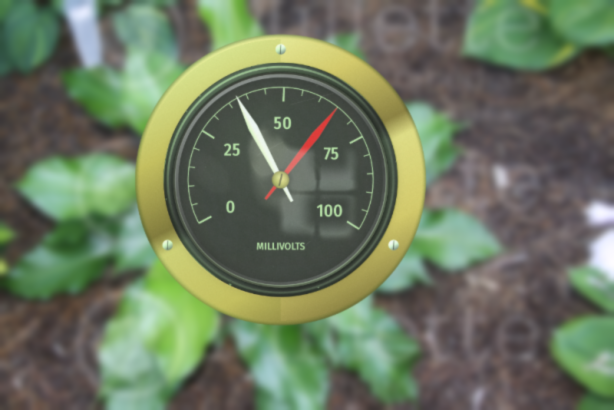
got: 37.5 mV
